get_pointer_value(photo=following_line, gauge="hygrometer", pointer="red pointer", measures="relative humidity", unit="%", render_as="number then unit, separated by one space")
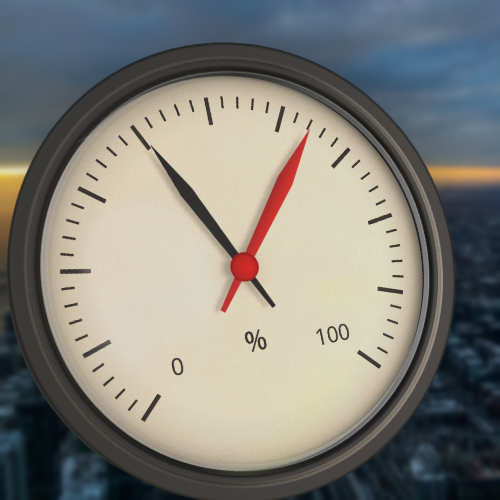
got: 64 %
